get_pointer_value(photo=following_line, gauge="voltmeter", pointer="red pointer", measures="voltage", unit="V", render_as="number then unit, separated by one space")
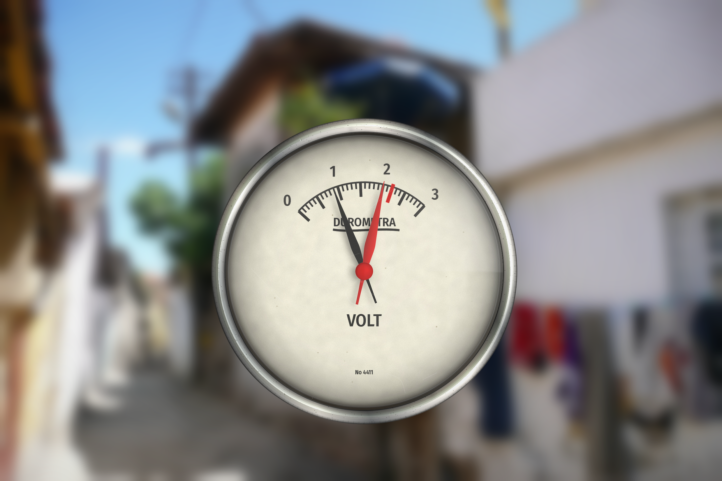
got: 2 V
